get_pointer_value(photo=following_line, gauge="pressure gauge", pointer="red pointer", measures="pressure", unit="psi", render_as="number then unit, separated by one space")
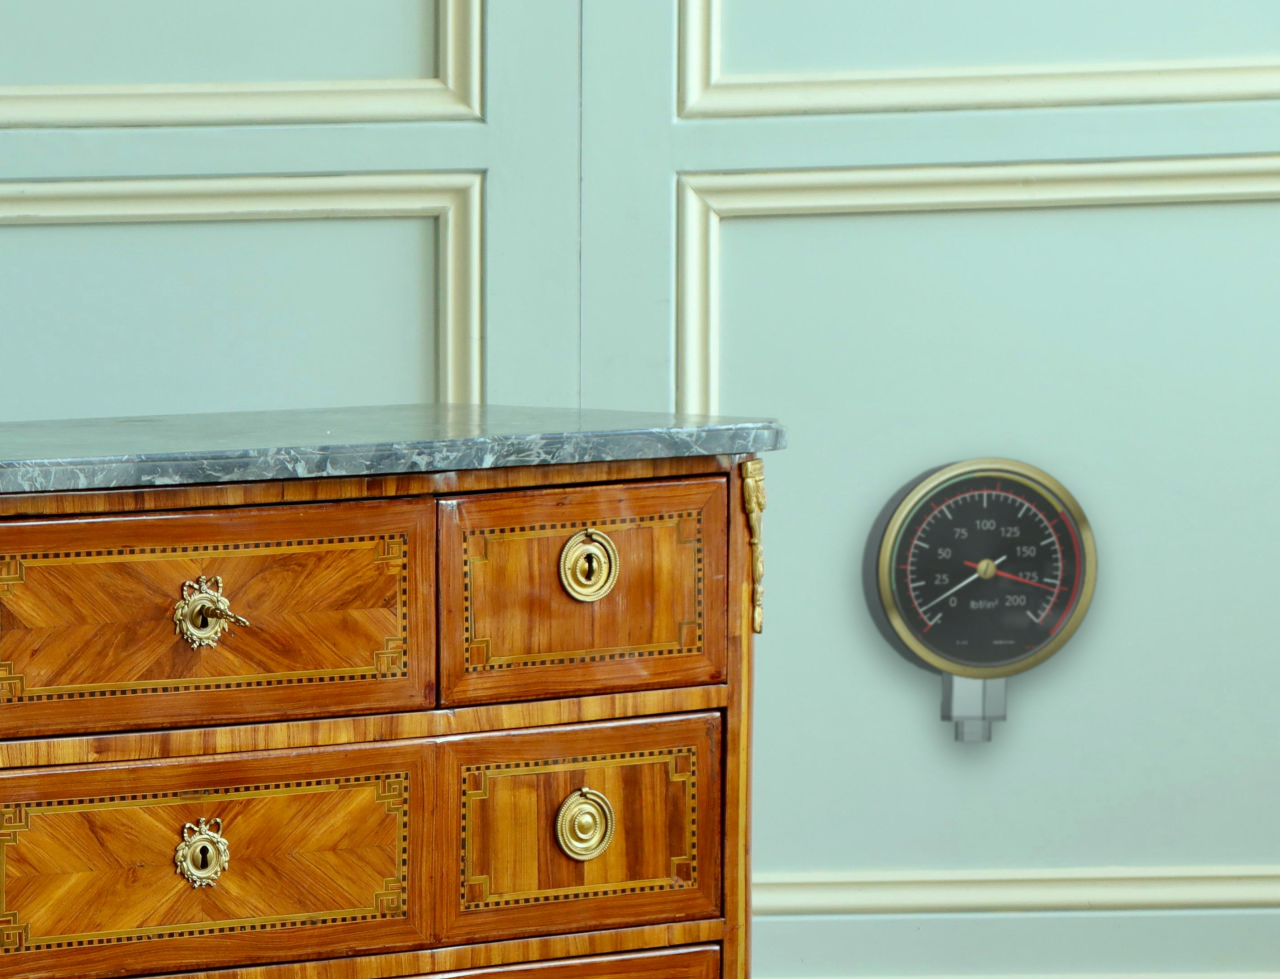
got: 180 psi
